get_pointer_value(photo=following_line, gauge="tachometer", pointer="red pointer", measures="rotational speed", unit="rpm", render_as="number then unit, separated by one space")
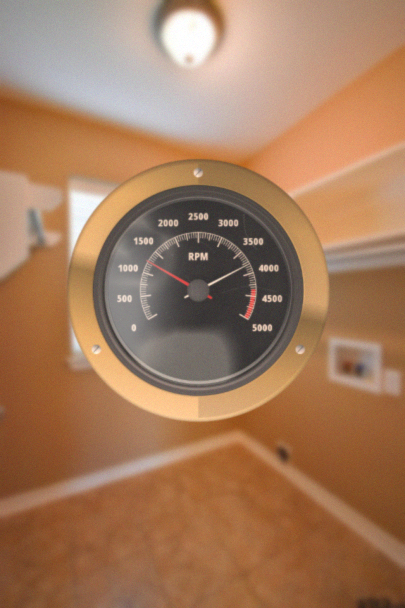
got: 1250 rpm
